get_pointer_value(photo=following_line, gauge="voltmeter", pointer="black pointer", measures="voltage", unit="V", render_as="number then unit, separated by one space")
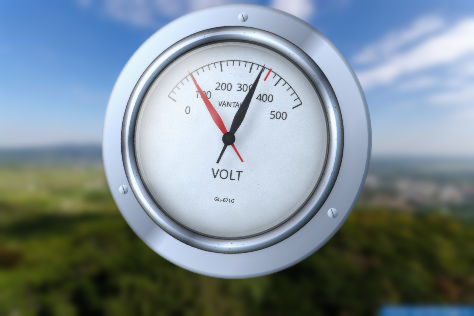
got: 340 V
